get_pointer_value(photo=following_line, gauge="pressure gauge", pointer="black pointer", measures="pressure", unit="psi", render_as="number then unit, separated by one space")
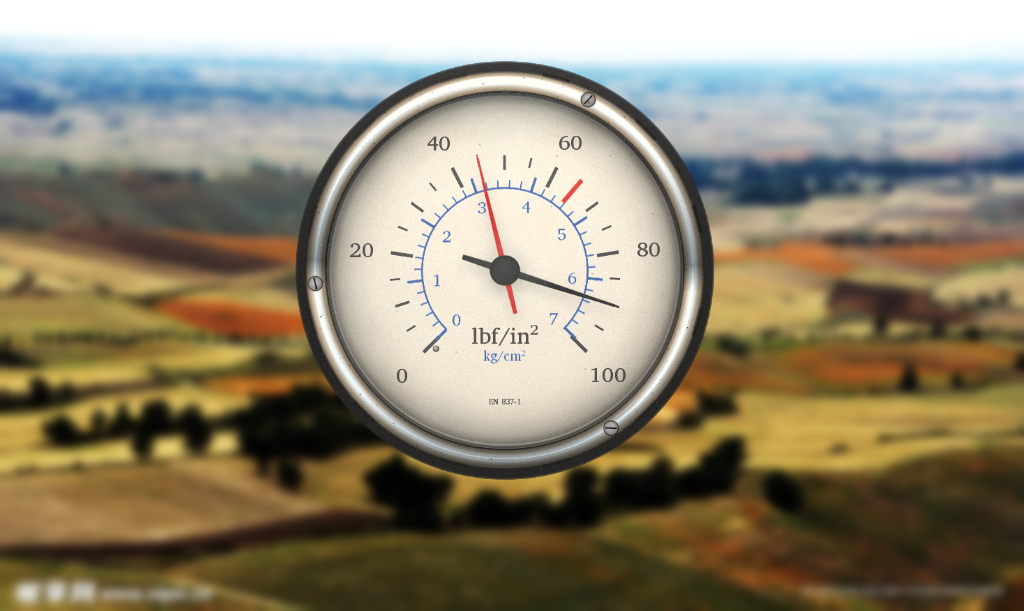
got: 90 psi
